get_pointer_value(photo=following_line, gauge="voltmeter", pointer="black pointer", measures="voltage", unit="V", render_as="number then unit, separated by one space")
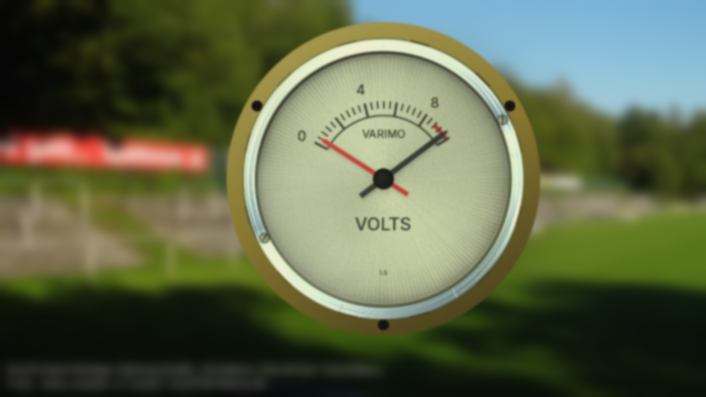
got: 9.6 V
